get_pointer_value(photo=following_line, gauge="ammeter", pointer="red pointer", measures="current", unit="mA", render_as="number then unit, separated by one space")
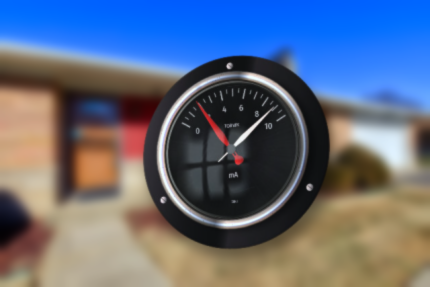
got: 2 mA
